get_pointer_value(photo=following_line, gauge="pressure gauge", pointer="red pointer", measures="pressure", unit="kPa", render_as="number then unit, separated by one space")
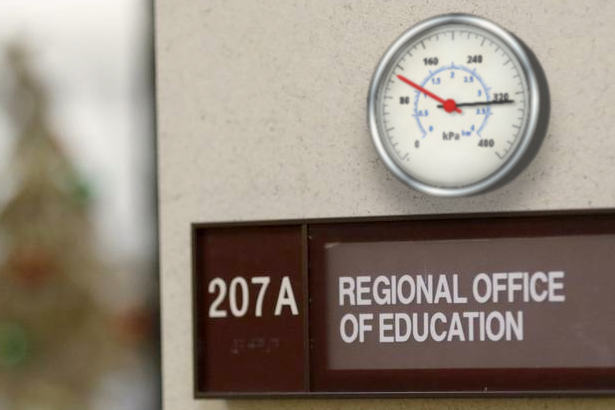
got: 110 kPa
